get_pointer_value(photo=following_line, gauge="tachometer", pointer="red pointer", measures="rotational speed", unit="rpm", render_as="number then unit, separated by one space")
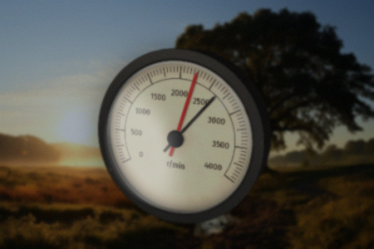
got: 2250 rpm
